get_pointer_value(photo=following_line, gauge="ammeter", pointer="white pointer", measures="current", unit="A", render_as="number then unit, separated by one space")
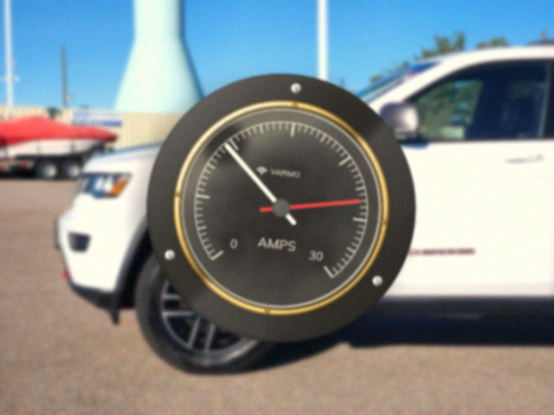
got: 9.5 A
